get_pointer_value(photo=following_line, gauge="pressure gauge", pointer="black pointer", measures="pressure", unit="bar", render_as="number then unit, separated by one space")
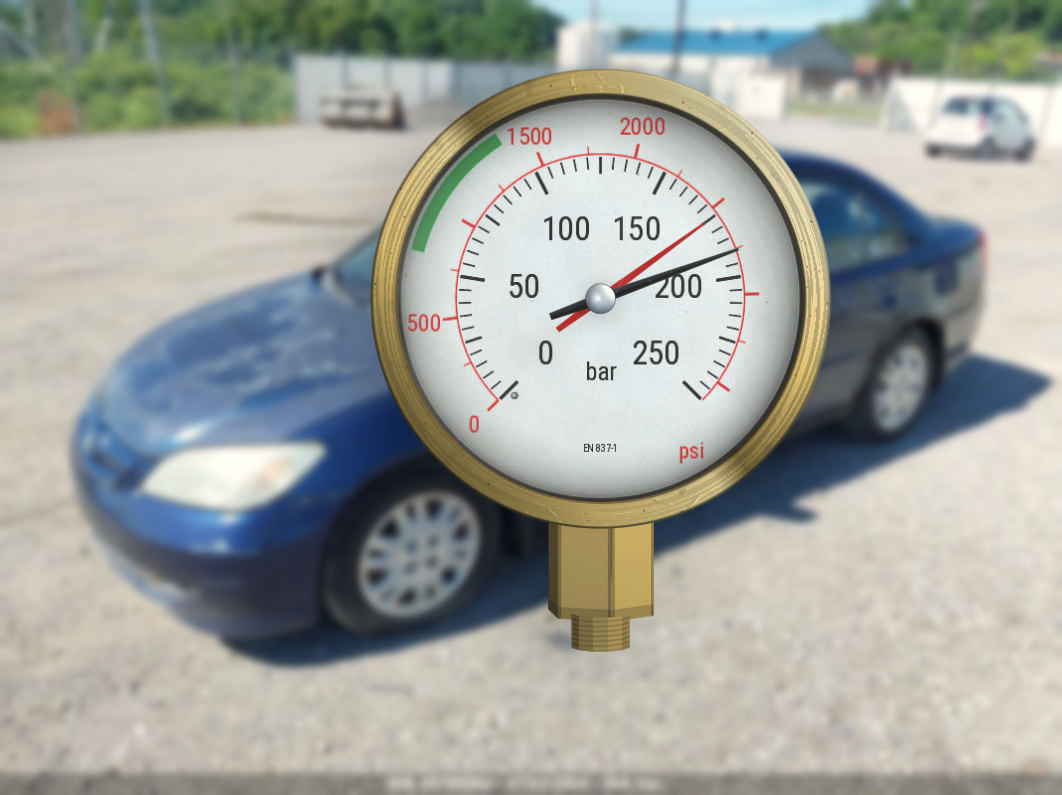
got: 190 bar
